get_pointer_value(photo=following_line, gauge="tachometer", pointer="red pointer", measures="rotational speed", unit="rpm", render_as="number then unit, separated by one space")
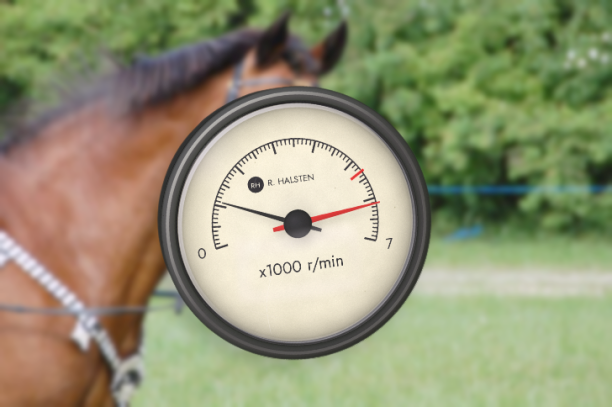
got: 6100 rpm
